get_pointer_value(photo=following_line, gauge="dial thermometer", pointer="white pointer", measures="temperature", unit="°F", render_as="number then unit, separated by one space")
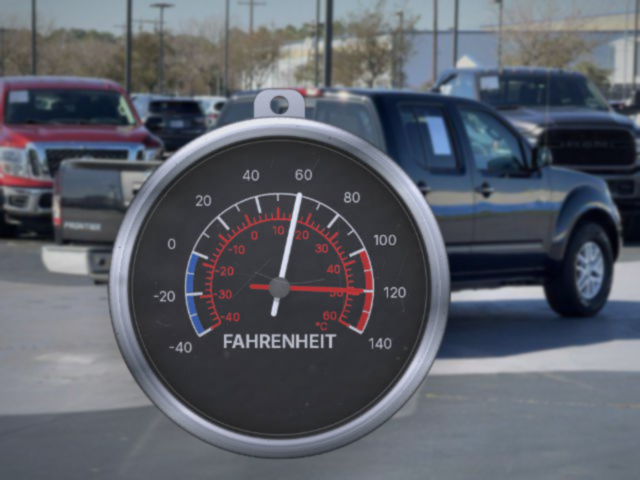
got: 60 °F
